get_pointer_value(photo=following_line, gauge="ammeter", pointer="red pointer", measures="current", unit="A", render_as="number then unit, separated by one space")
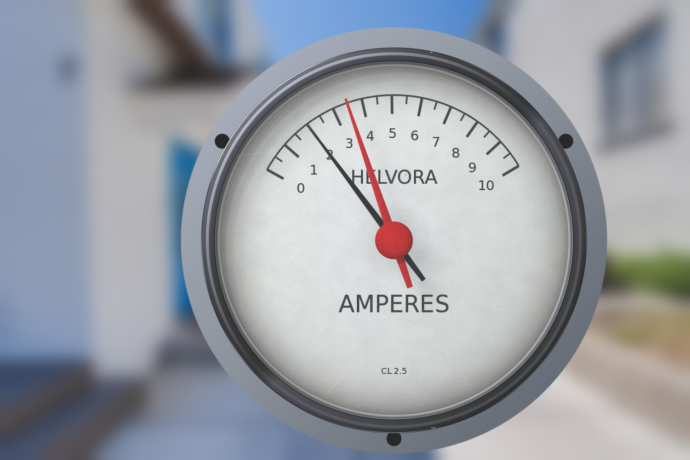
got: 3.5 A
